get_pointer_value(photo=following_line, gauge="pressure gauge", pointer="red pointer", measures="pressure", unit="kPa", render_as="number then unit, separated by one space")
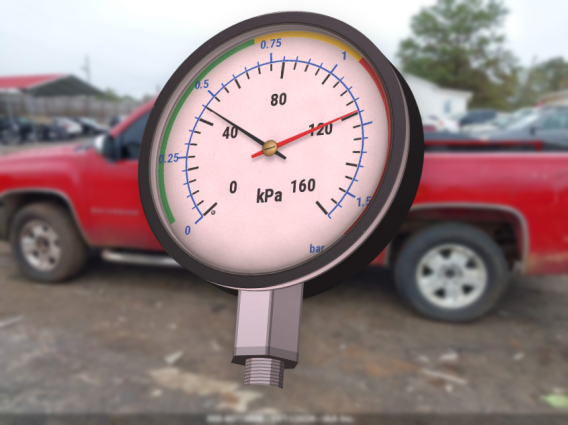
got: 120 kPa
